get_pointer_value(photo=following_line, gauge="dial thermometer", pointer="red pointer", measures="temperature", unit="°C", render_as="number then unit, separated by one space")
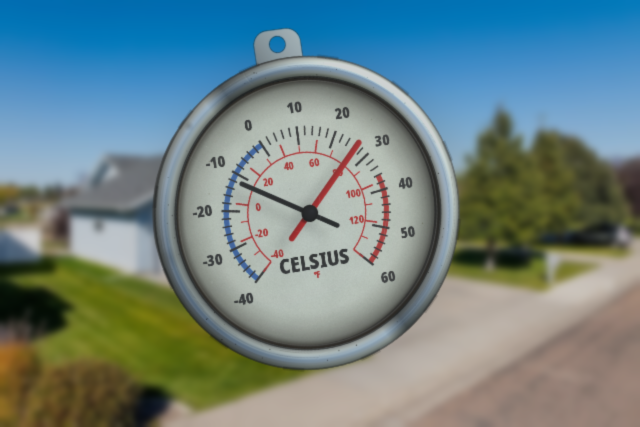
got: 26 °C
